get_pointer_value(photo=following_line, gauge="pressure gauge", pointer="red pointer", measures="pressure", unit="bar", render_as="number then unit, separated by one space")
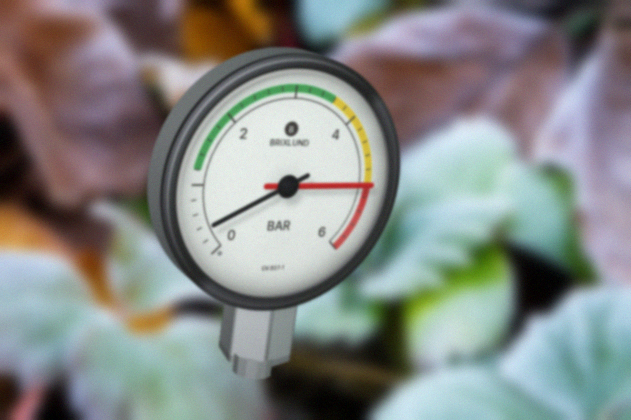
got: 5 bar
